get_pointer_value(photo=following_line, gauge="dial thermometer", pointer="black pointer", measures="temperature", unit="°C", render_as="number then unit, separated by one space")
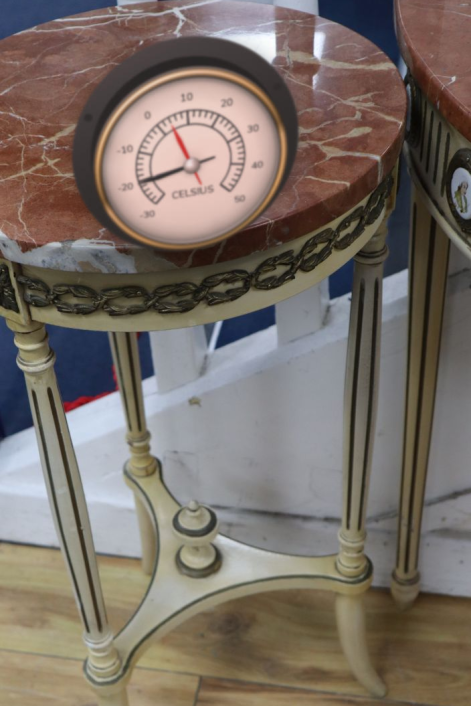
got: -20 °C
